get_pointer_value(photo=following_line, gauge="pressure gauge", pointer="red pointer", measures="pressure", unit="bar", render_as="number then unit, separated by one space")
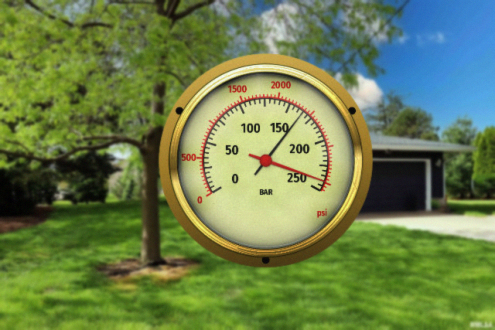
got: 240 bar
